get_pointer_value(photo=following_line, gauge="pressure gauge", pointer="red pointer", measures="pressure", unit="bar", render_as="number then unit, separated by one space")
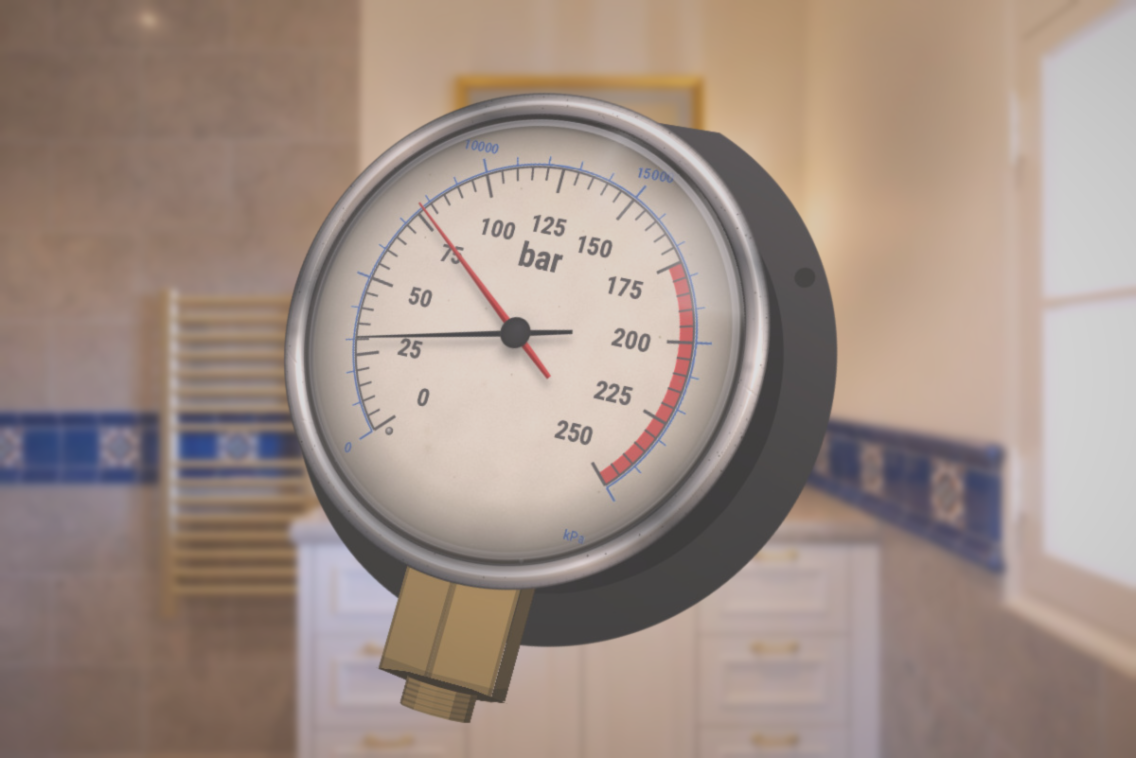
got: 77.5 bar
